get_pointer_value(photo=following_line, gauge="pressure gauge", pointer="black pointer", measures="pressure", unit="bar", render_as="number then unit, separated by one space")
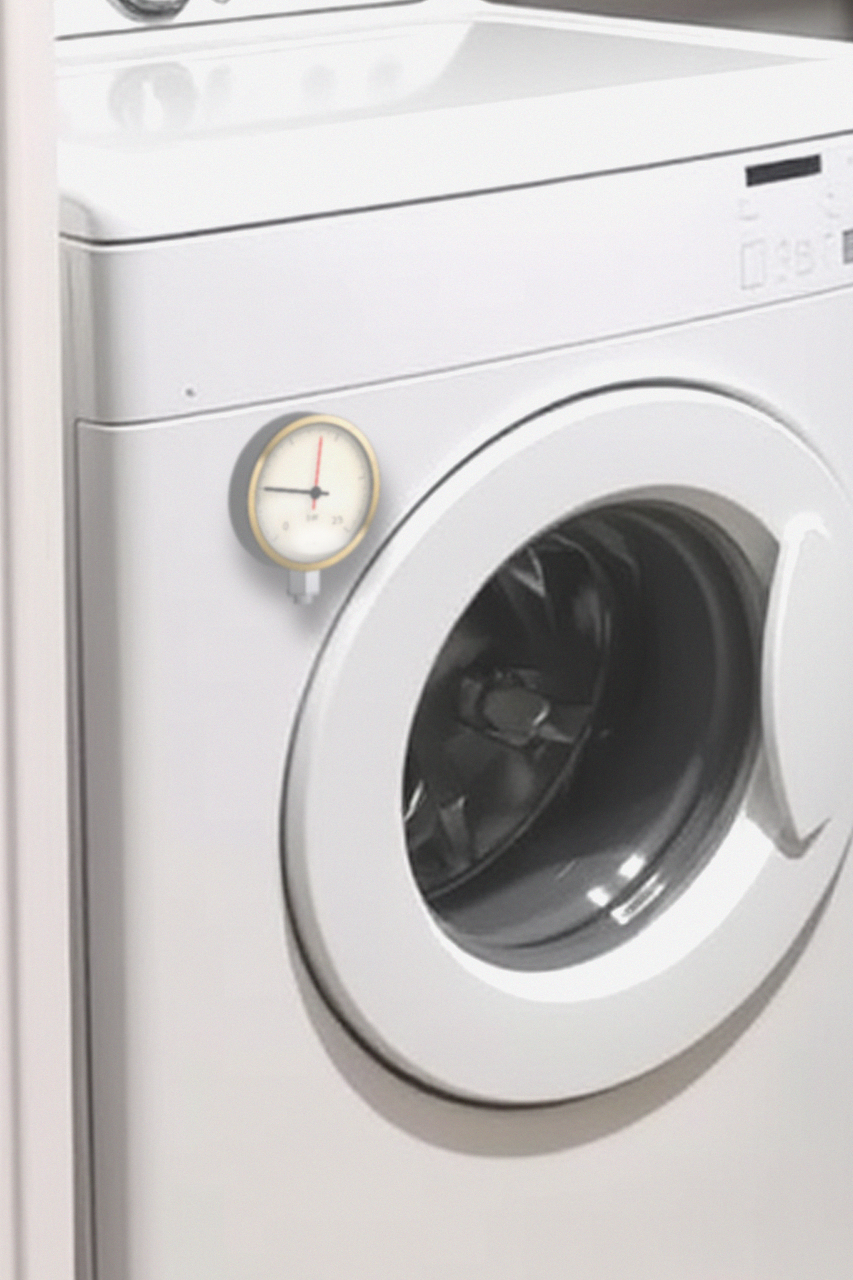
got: 5 bar
